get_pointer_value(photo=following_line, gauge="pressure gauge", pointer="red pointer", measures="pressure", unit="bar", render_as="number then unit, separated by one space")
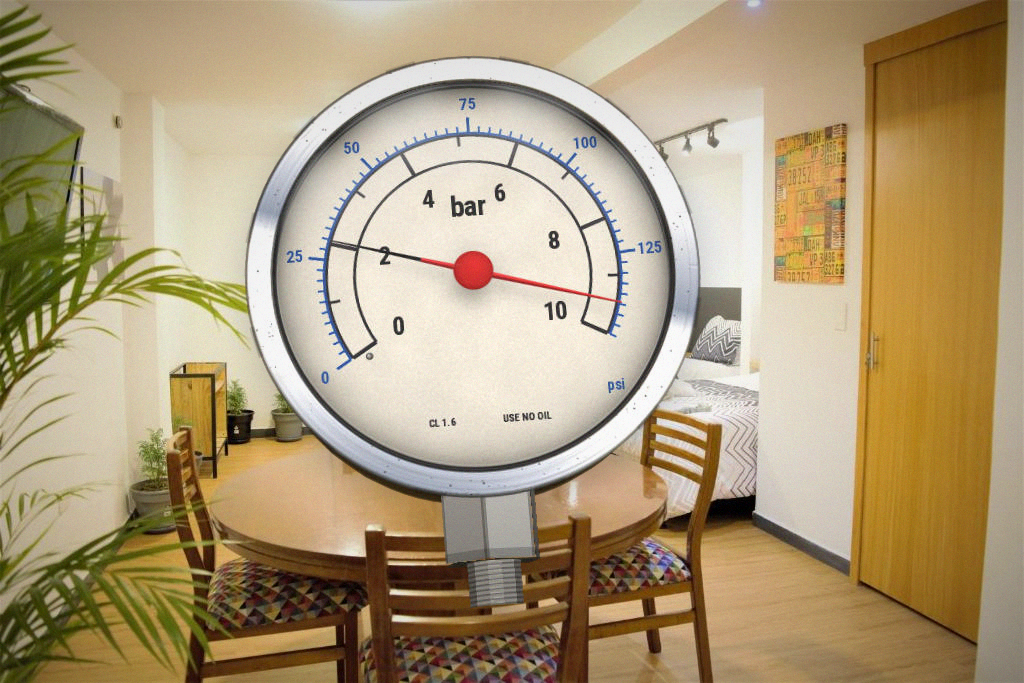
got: 9.5 bar
